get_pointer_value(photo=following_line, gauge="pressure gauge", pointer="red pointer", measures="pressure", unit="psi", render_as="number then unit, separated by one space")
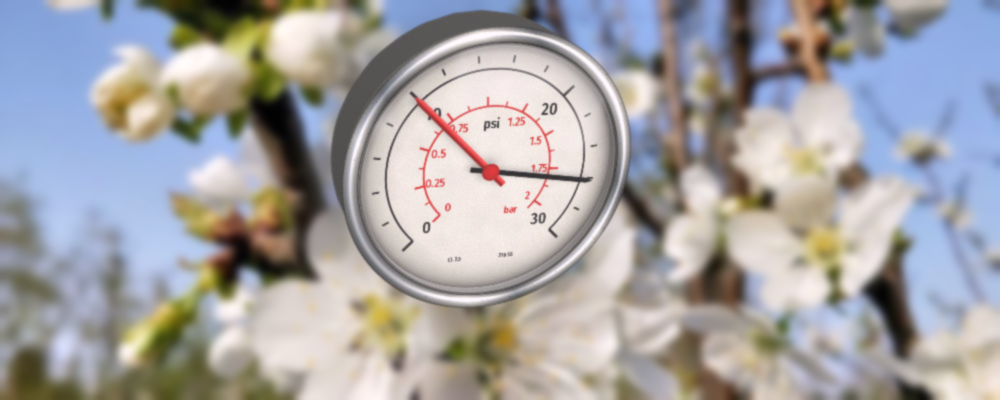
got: 10 psi
